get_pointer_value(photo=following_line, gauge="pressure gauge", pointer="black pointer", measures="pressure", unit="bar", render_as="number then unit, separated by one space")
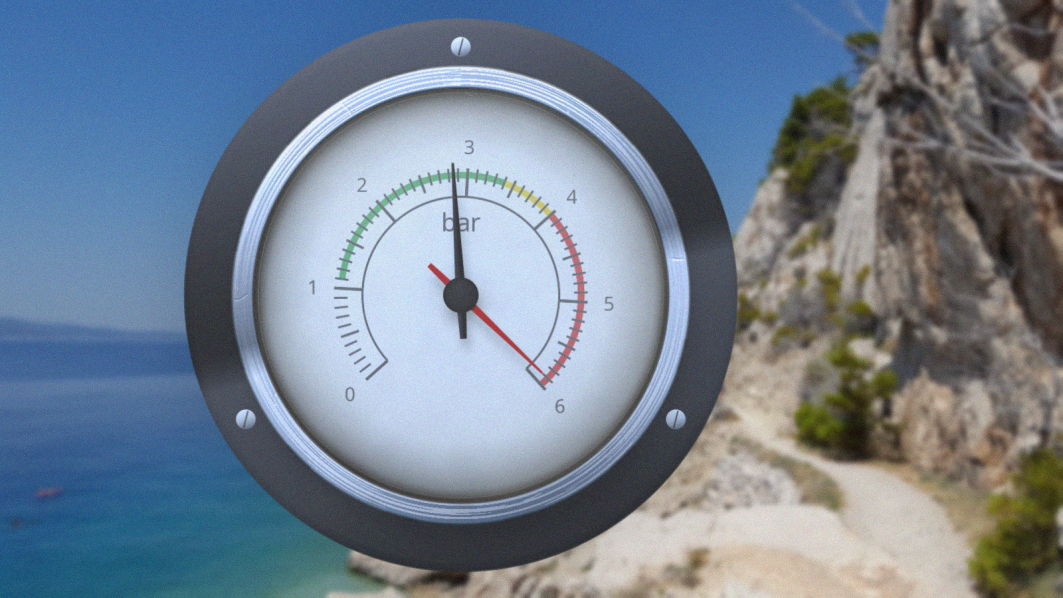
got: 2.85 bar
